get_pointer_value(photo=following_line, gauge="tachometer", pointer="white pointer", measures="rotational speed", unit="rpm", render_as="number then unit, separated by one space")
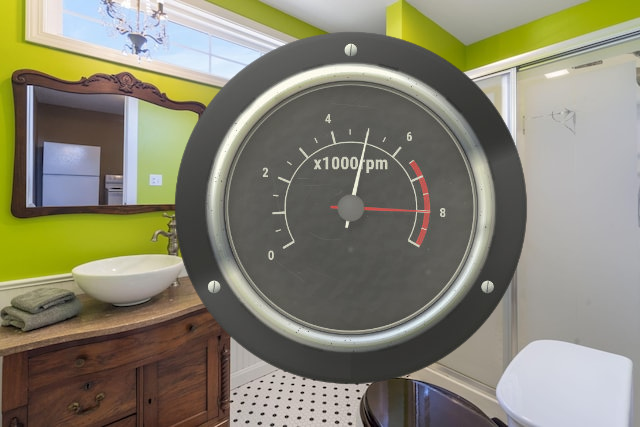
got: 5000 rpm
